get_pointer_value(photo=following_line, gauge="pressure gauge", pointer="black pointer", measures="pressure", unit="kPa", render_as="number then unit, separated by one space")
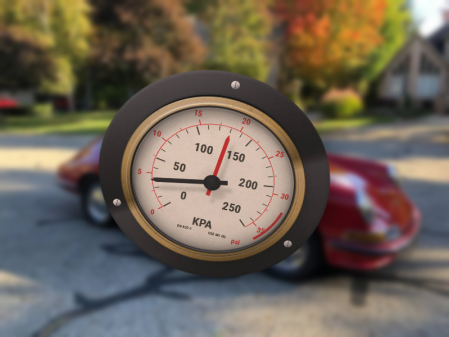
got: 30 kPa
